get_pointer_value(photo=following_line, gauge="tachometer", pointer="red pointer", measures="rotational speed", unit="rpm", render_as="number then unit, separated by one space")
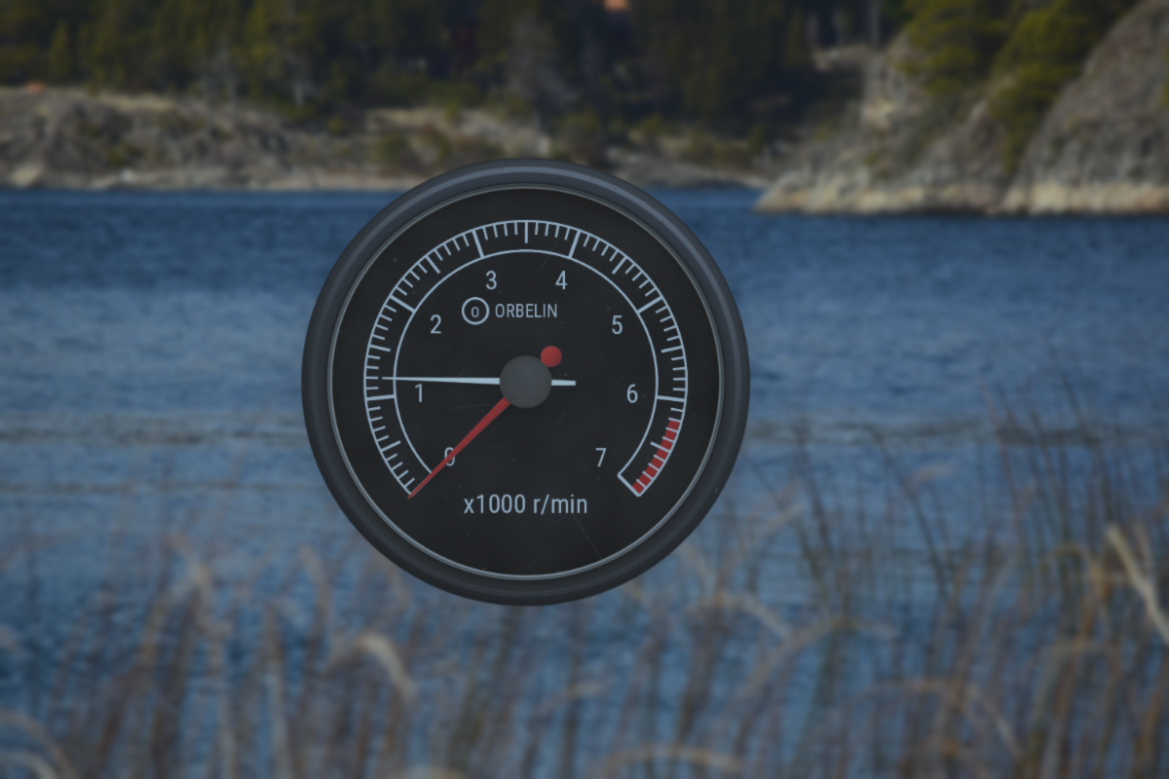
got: 0 rpm
